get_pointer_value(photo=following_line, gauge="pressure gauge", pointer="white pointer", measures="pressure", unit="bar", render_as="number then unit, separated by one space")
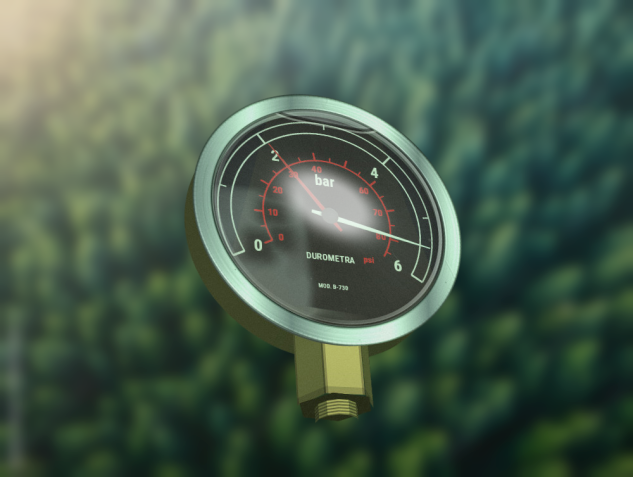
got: 5.5 bar
